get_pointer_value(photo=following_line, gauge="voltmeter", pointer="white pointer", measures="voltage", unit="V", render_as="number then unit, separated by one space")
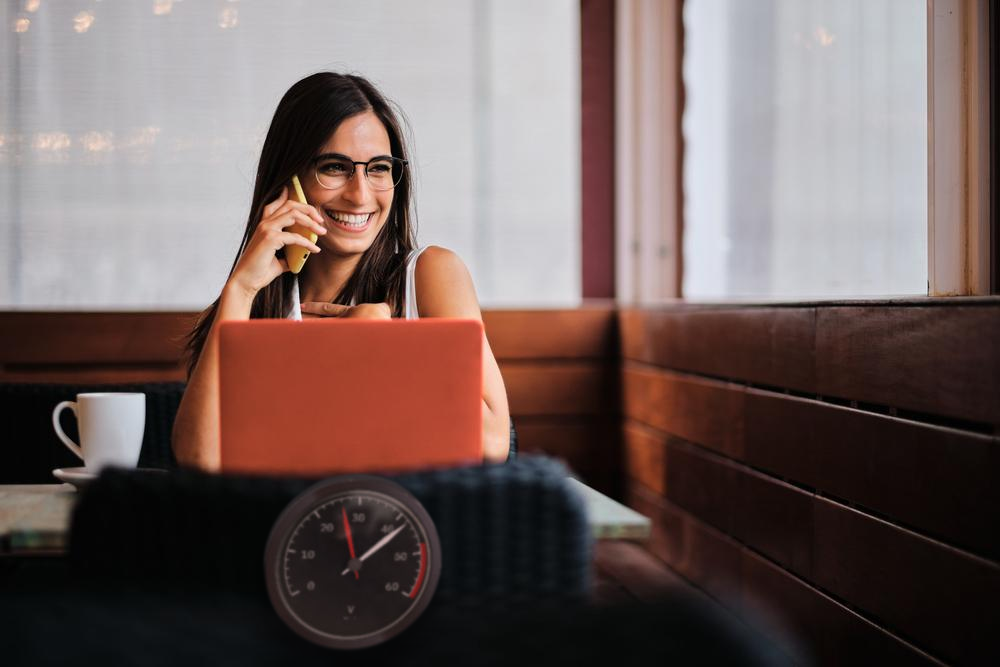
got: 42 V
